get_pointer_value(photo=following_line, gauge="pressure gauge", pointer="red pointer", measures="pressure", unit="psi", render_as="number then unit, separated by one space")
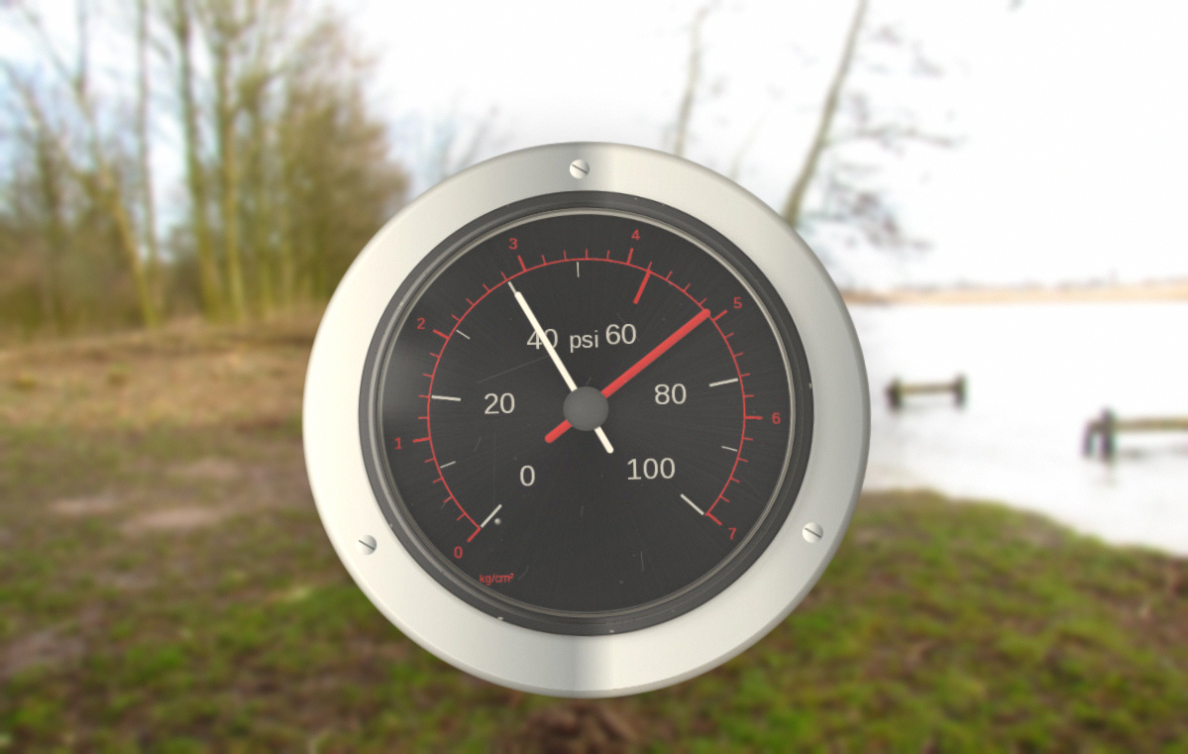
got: 70 psi
